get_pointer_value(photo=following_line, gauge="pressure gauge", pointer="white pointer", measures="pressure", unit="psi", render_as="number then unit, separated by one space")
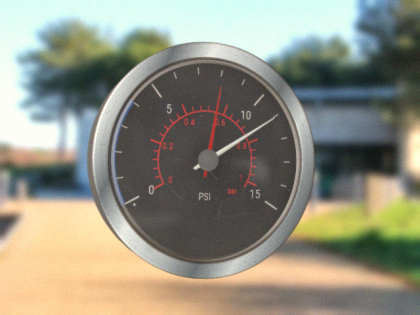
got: 11 psi
